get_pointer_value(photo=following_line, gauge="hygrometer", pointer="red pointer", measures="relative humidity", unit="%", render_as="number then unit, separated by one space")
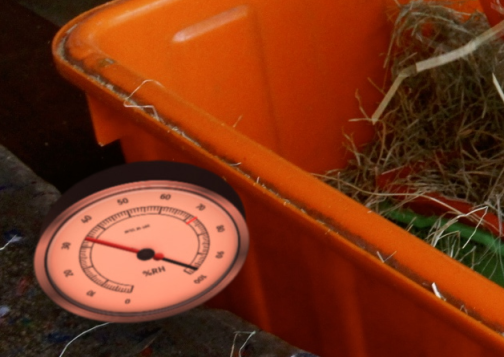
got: 35 %
